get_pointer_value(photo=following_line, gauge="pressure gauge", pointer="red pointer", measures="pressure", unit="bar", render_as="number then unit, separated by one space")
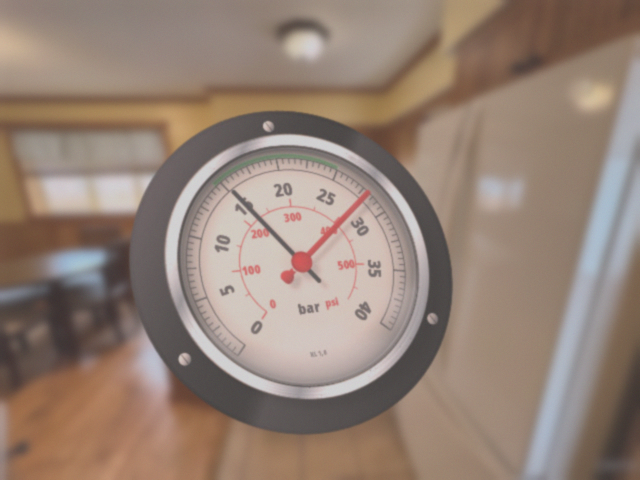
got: 28 bar
